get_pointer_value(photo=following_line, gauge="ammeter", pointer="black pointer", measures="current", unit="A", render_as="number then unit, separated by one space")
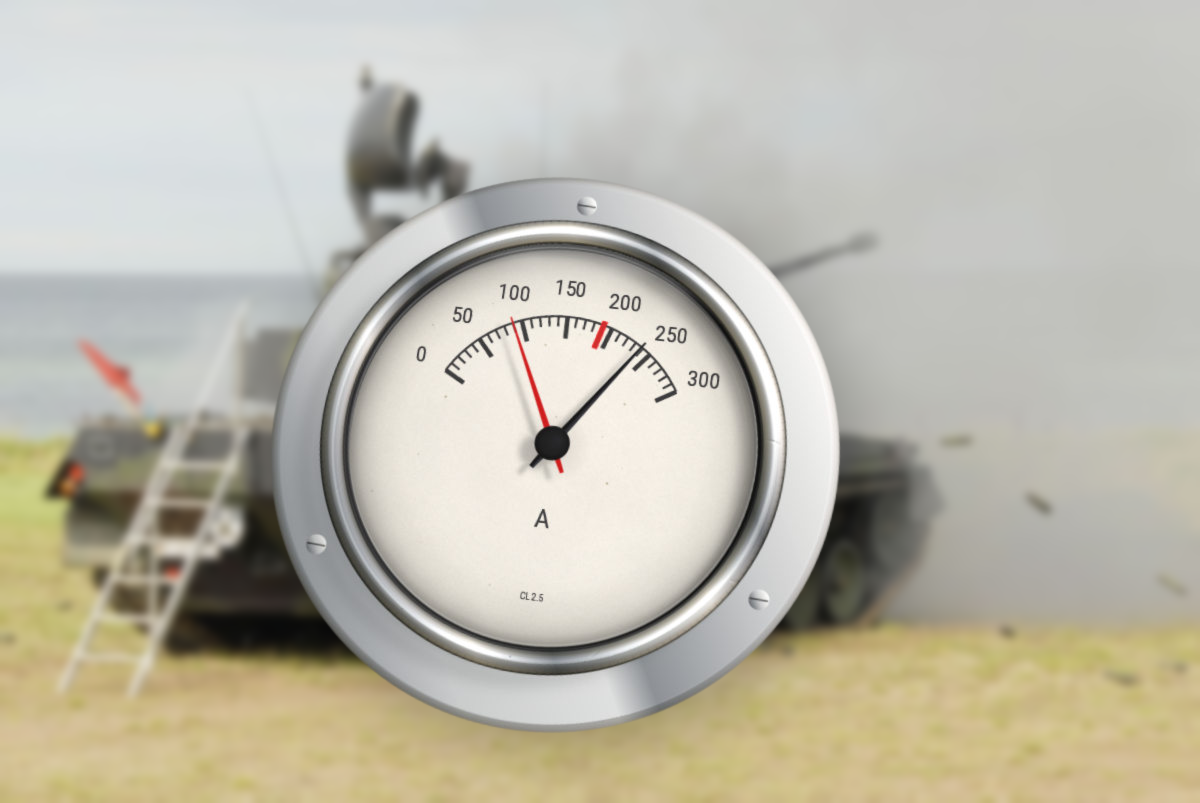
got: 240 A
